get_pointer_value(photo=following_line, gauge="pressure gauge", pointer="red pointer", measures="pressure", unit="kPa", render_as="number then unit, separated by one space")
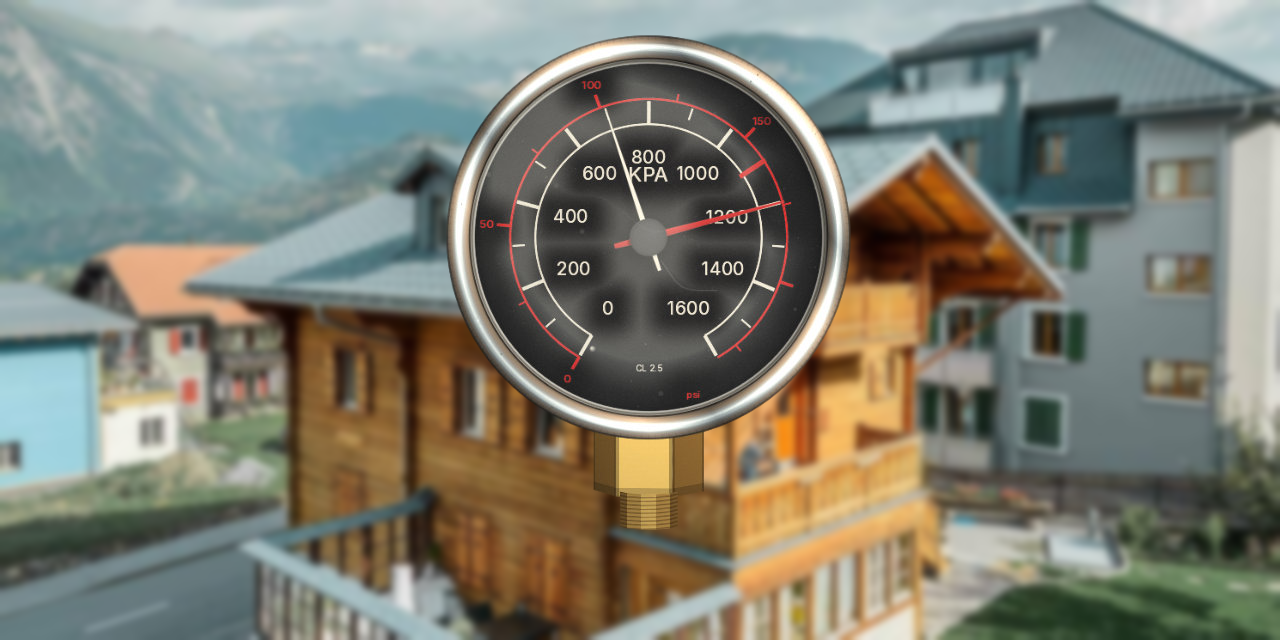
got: 1200 kPa
